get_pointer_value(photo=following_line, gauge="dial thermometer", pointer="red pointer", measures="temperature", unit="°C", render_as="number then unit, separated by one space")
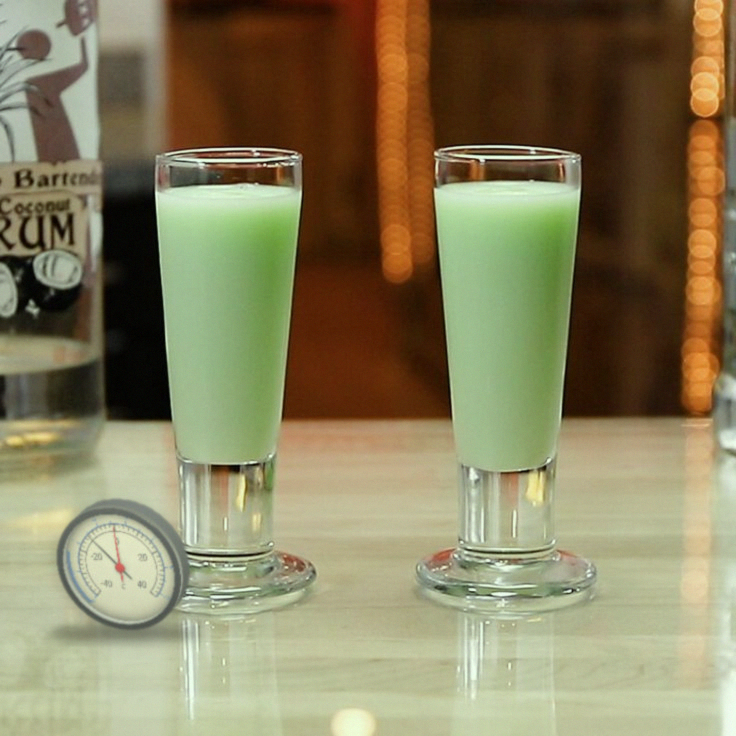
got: 0 °C
